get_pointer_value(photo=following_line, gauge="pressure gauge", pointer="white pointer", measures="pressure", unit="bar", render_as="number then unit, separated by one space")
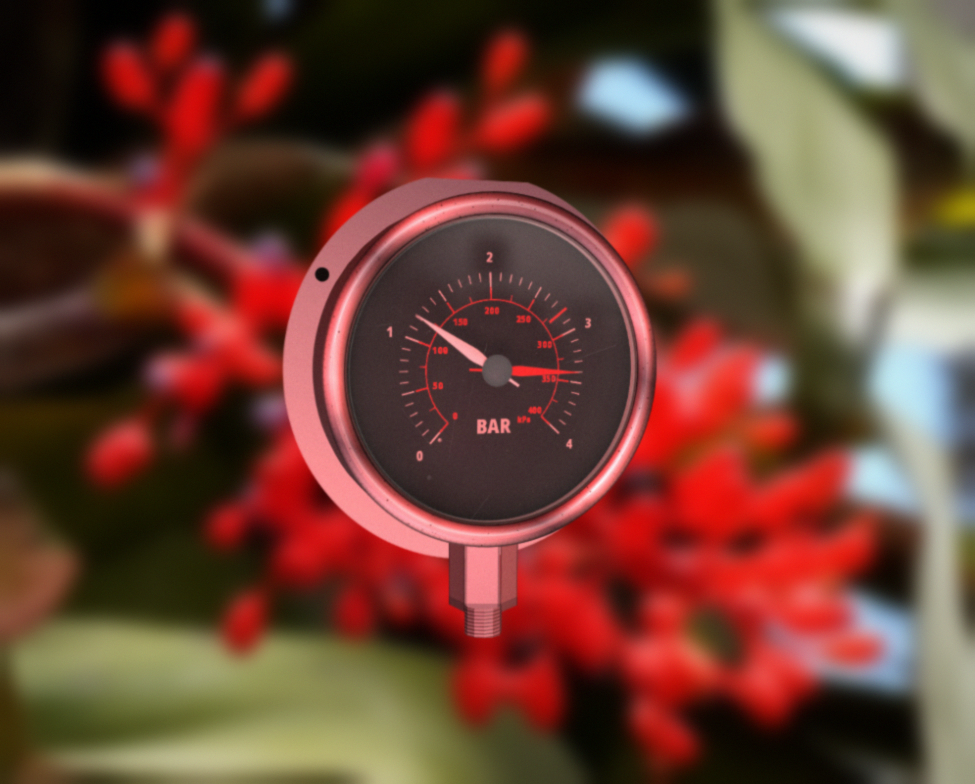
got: 1.2 bar
